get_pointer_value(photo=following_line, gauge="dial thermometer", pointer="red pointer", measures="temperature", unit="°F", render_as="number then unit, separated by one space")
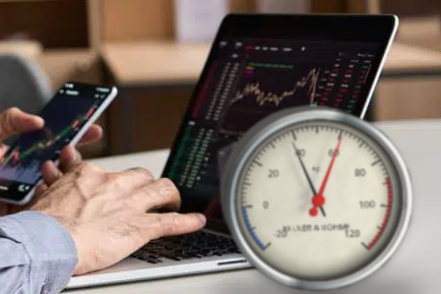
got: 60 °F
